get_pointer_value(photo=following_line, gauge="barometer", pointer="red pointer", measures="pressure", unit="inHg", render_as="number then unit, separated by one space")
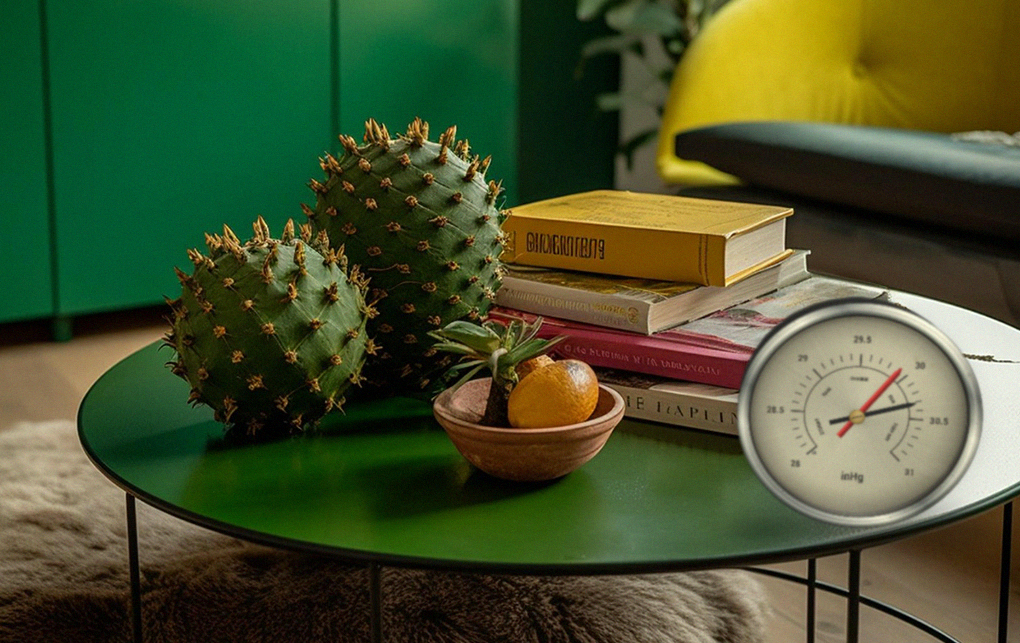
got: 29.9 inHg
